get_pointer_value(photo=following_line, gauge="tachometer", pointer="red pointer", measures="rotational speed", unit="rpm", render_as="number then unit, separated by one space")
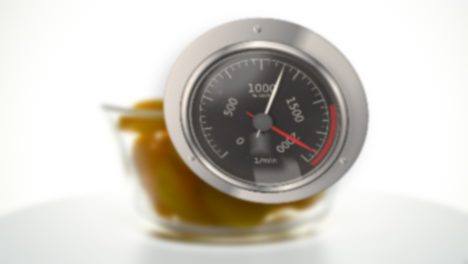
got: 1900 rpm
